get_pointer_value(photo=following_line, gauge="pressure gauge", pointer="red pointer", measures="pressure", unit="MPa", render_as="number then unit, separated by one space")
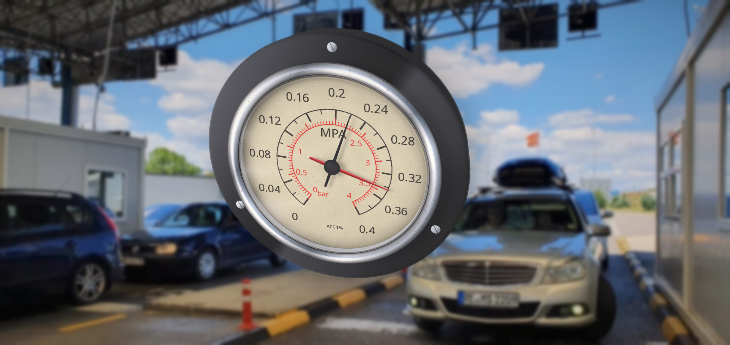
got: 0.34 MPa
